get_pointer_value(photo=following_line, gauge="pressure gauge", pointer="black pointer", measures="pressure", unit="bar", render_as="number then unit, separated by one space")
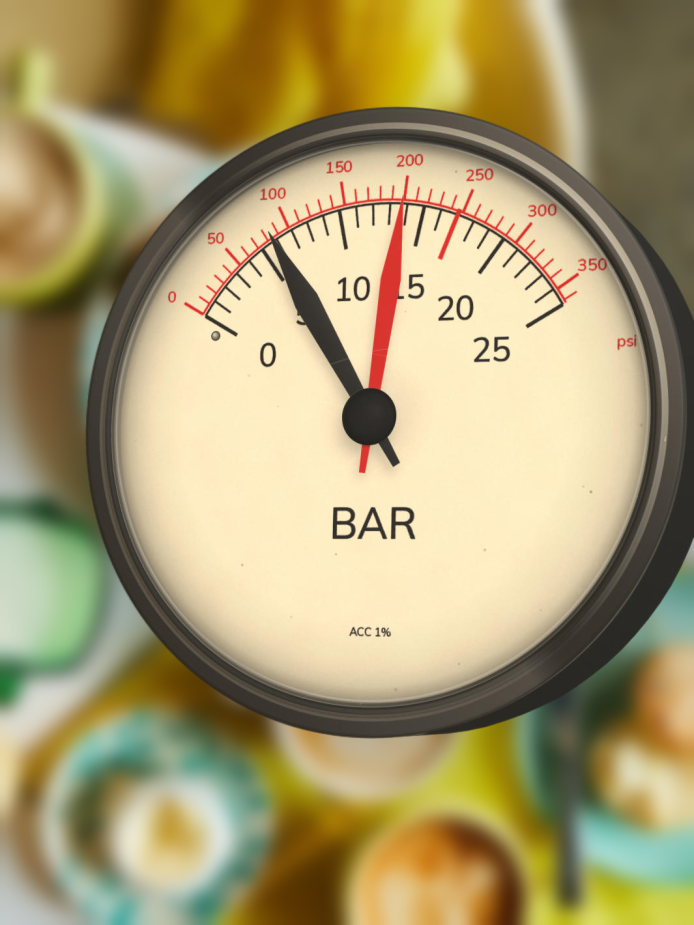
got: 6 bar
